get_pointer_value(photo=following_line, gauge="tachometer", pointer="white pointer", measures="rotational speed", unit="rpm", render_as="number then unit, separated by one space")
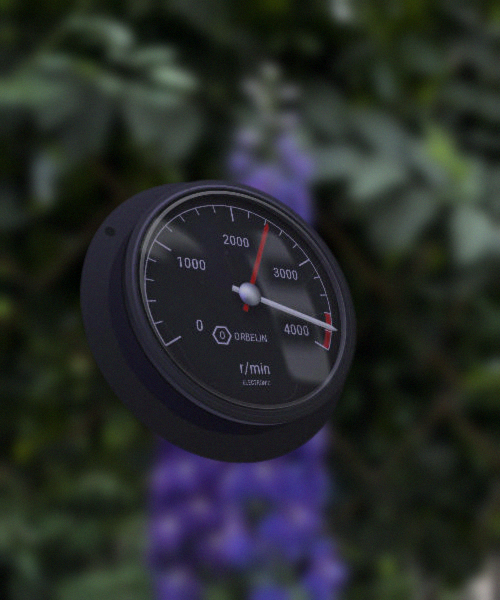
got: 3800 rpm
